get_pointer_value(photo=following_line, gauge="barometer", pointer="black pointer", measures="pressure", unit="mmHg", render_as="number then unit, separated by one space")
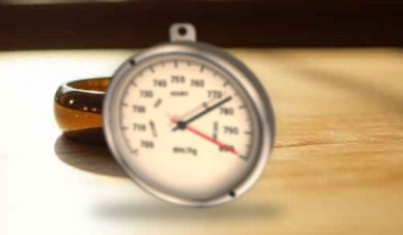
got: 775 mmHg
